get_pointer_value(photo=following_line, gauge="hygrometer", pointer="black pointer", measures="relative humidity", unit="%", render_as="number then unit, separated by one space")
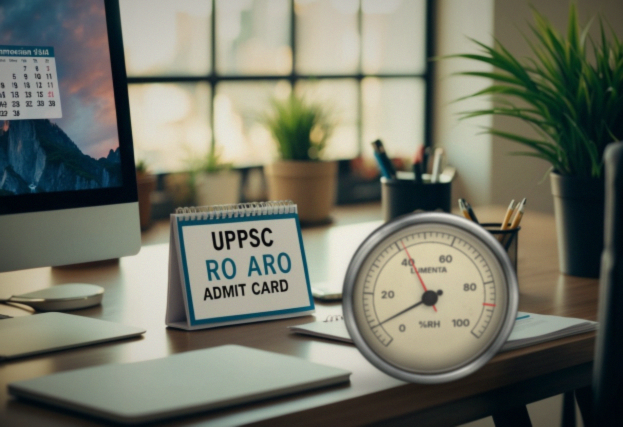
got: 8 %
